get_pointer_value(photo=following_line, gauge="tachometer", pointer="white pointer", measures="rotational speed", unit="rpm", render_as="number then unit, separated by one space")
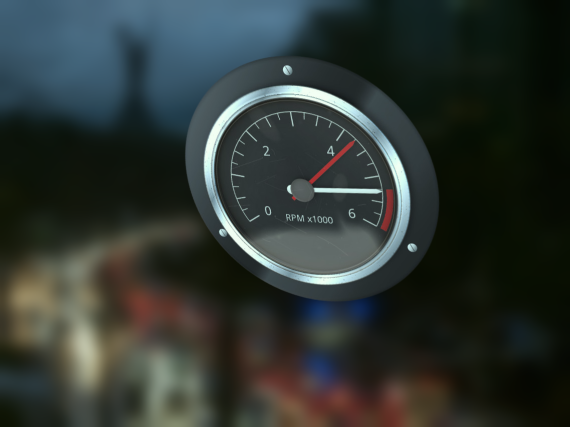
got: 5250 rpm
